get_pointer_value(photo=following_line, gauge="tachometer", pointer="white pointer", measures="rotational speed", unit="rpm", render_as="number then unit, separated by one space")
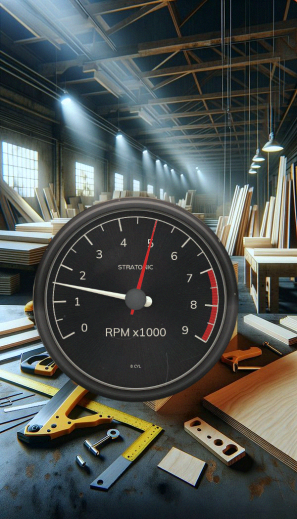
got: 1500 rpm
